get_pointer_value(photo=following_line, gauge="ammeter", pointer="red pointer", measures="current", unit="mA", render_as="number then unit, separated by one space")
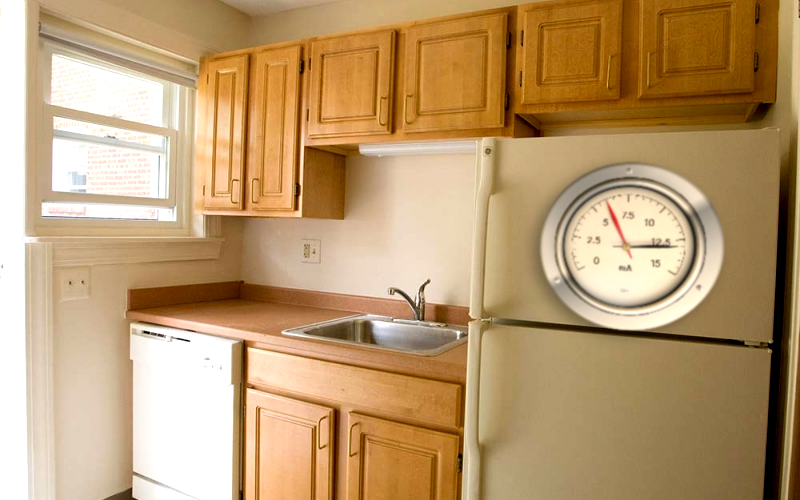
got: 6 mA
